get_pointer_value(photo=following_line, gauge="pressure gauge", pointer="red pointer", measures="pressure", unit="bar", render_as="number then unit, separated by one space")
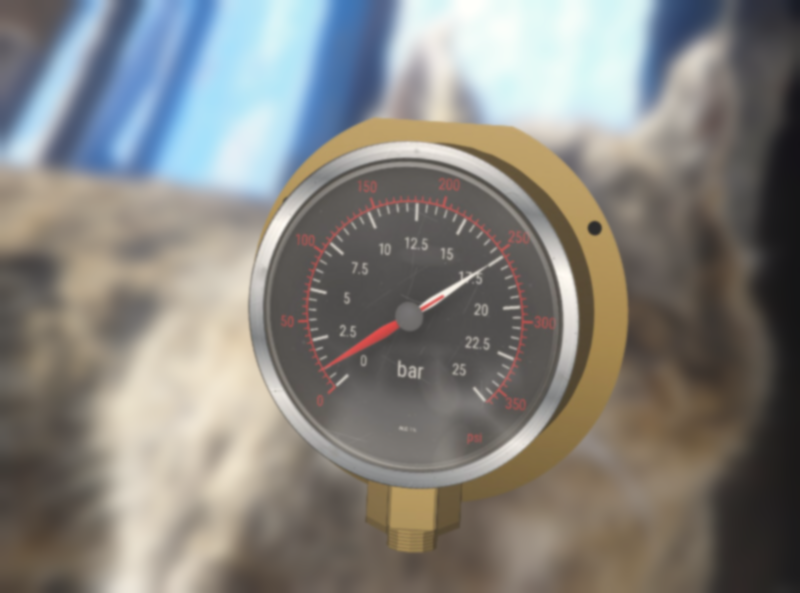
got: 1 bar
